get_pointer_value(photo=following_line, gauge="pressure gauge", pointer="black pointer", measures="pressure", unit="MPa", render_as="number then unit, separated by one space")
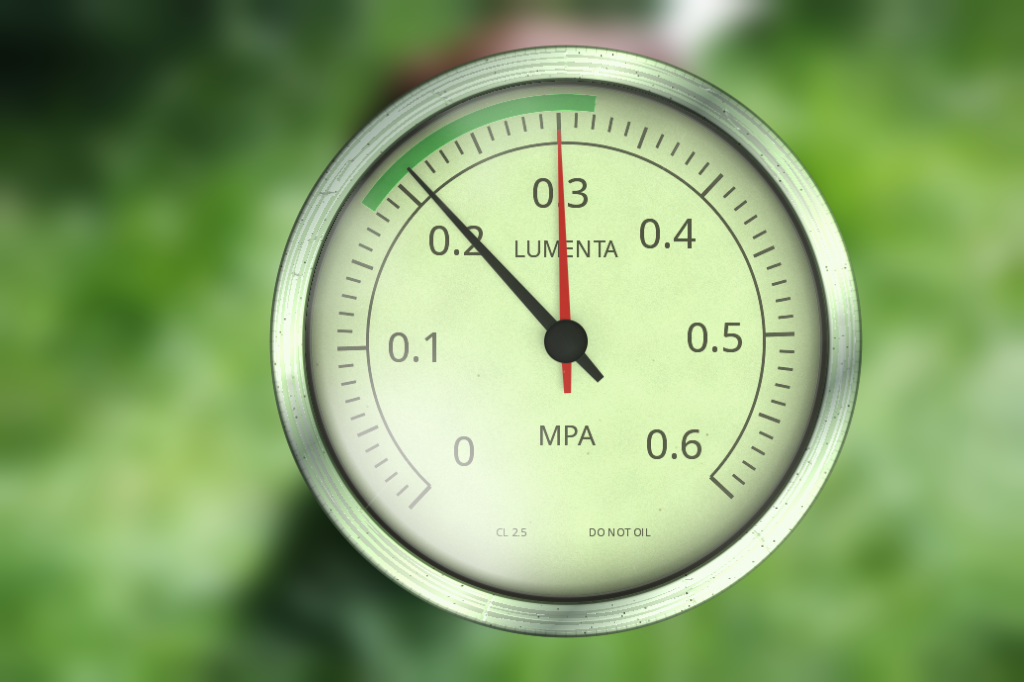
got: 0.21 MPa
